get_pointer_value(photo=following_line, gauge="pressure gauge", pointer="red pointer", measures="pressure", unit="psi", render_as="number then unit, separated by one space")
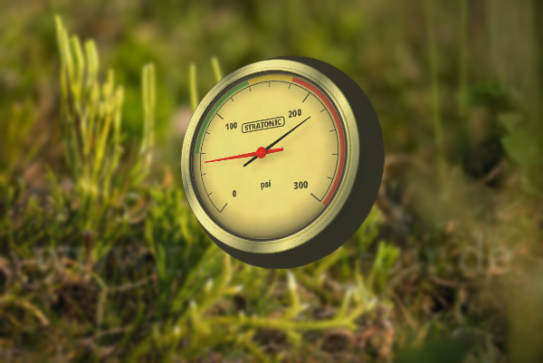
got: 50 psi
